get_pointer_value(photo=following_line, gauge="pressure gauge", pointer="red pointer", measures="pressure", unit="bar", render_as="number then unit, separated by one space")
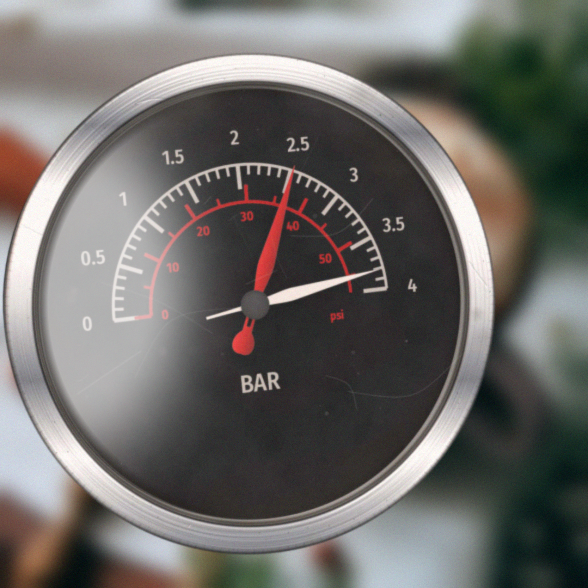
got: 2.5 bar
